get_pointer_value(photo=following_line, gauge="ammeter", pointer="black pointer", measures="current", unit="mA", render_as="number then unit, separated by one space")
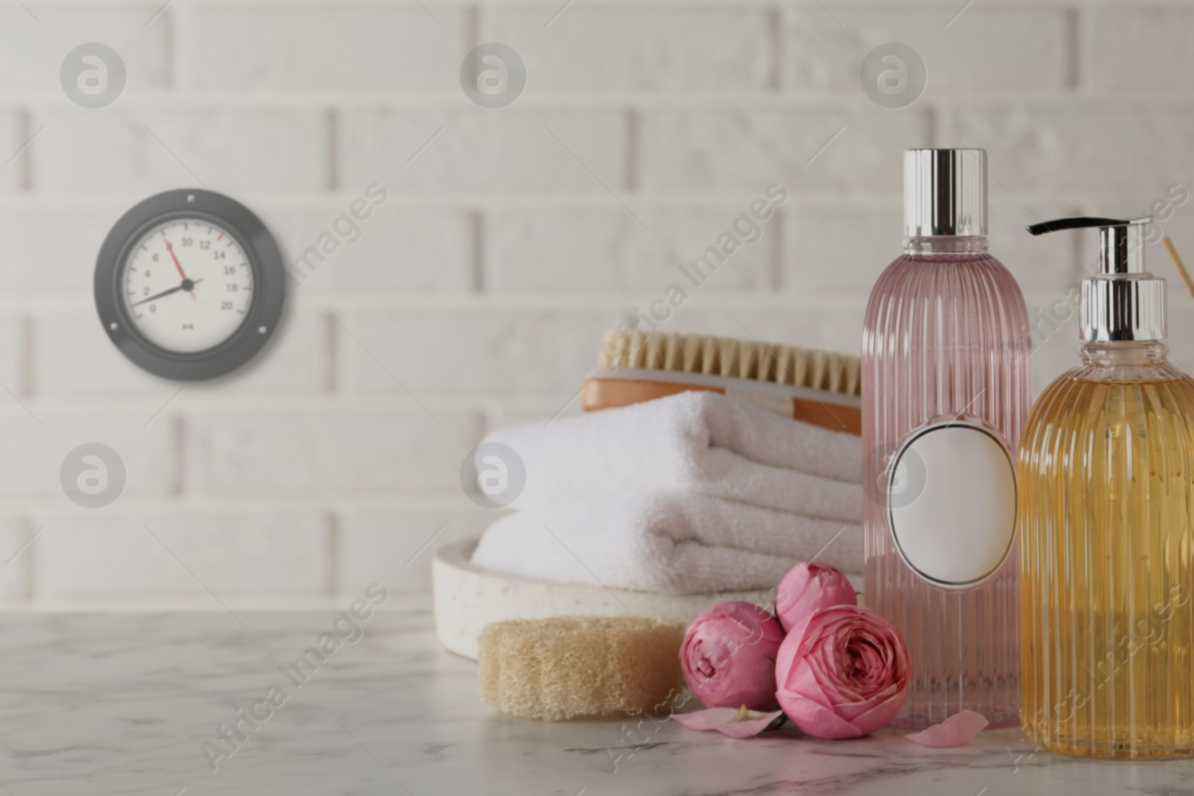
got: 1 mA
